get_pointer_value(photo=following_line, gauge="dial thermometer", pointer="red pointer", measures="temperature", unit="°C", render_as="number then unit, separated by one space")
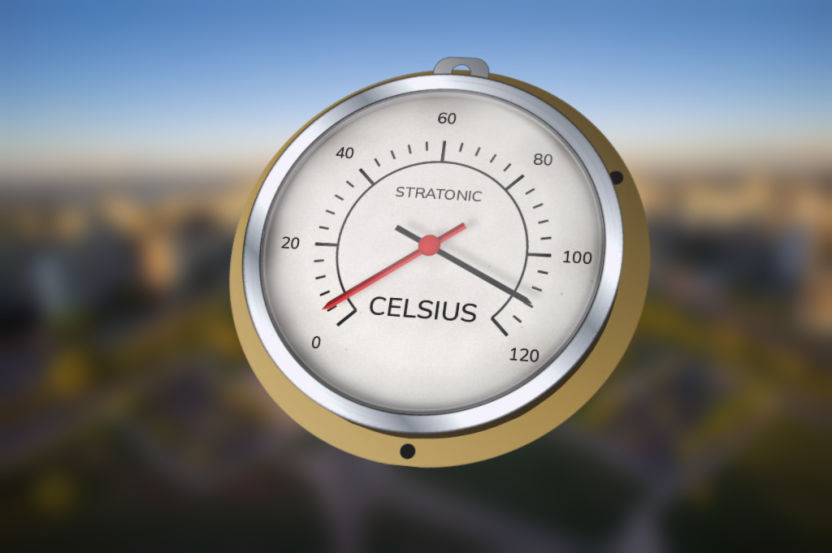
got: 4 °C
